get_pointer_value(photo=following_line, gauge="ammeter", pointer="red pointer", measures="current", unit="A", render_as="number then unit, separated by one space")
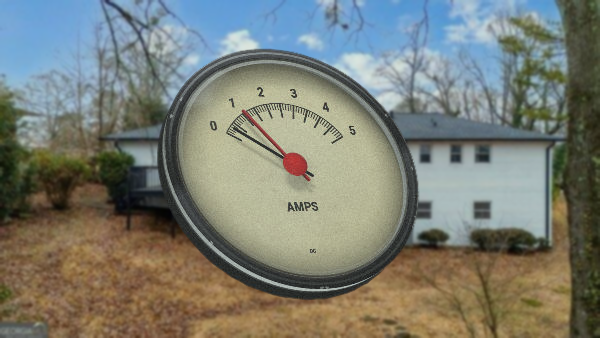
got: 1 A
